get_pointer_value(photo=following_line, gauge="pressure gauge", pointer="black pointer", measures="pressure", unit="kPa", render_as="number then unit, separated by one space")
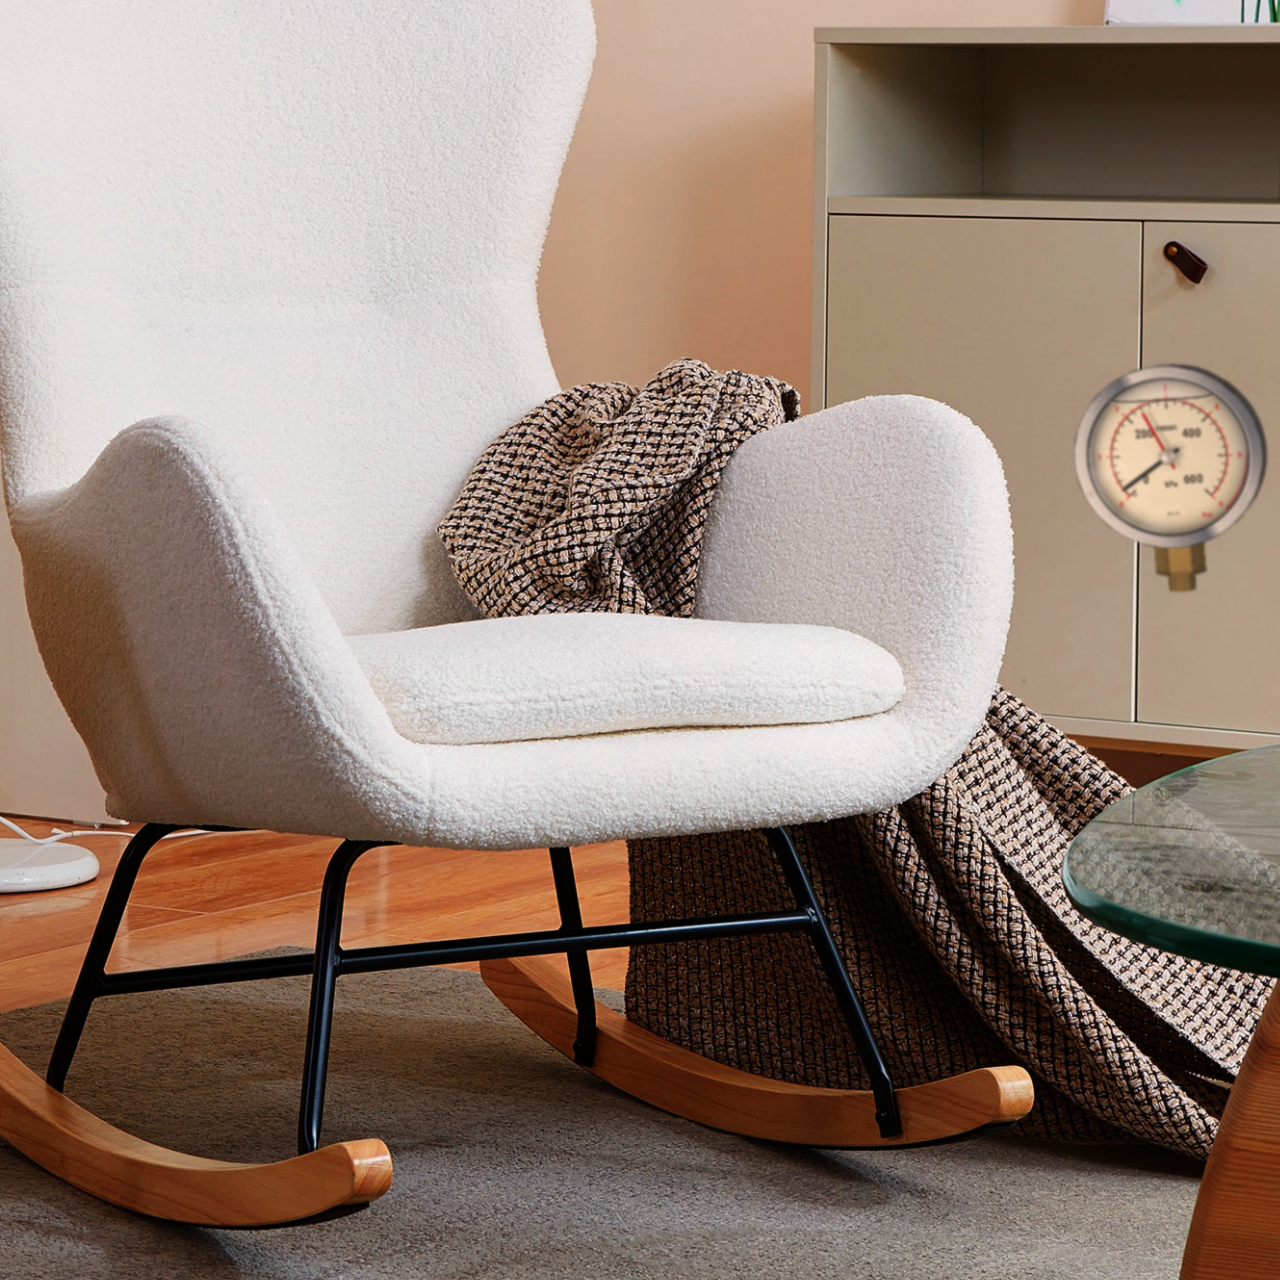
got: 20 kPa
